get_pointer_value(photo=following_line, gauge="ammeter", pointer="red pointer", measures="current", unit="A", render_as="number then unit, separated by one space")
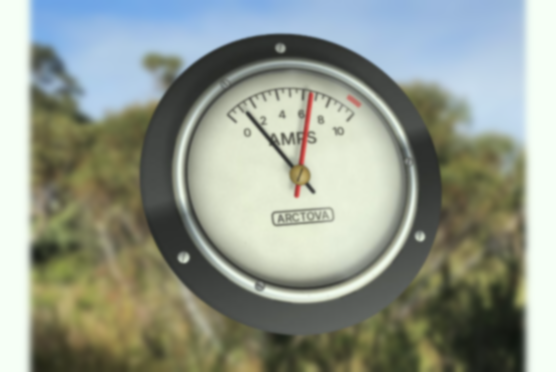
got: 6.5 A
